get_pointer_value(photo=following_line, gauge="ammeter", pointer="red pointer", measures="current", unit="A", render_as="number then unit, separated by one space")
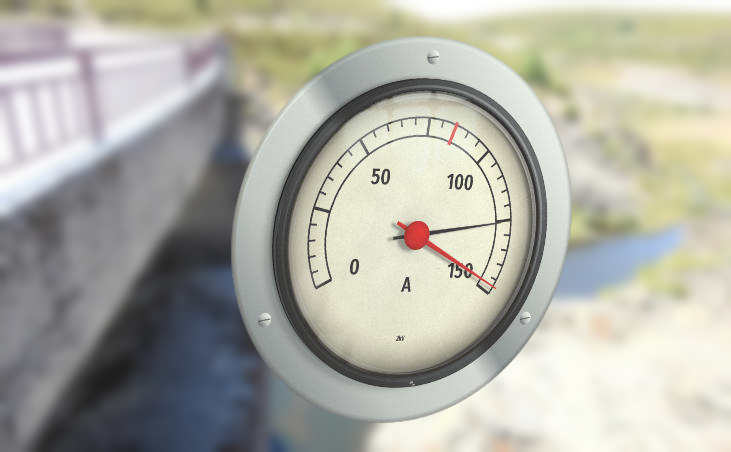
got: 147.5 A
